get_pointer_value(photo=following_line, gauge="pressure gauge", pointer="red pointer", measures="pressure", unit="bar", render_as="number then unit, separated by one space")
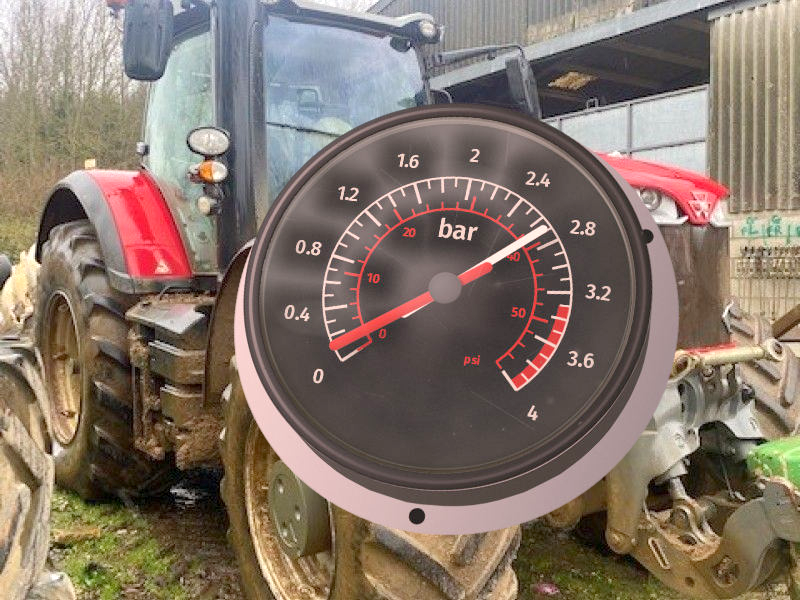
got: 0.1 bar
